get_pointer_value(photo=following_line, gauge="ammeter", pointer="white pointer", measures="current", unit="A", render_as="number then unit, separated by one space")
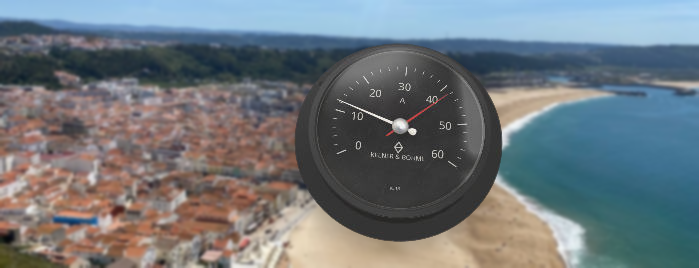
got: 12 A
